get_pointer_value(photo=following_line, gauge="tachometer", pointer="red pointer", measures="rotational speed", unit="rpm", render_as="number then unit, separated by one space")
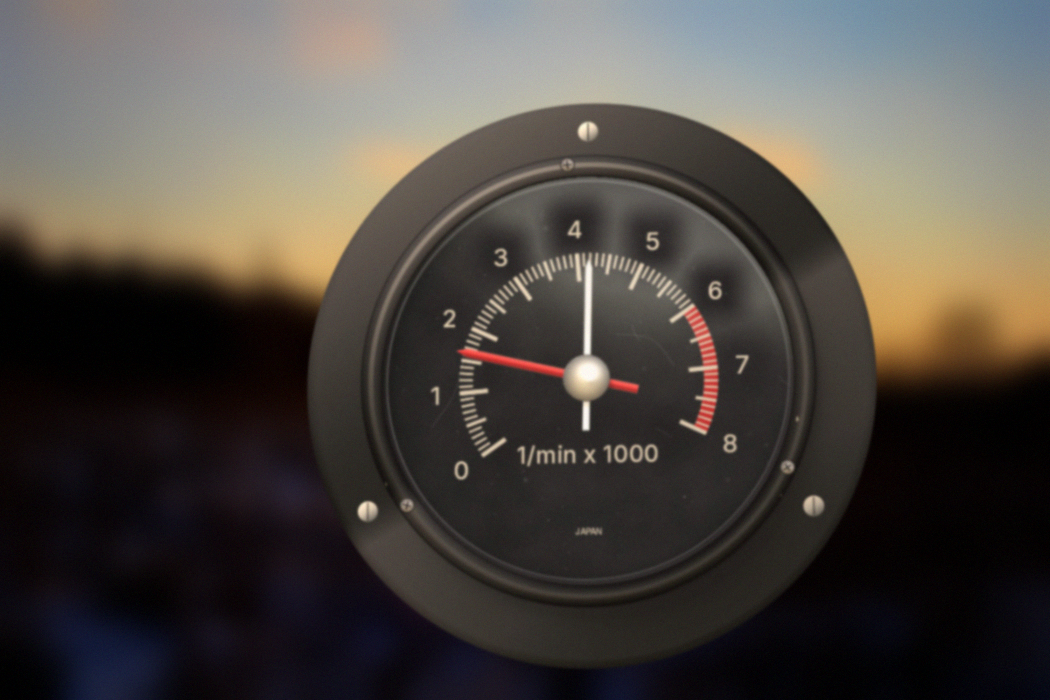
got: 1600 rpm
